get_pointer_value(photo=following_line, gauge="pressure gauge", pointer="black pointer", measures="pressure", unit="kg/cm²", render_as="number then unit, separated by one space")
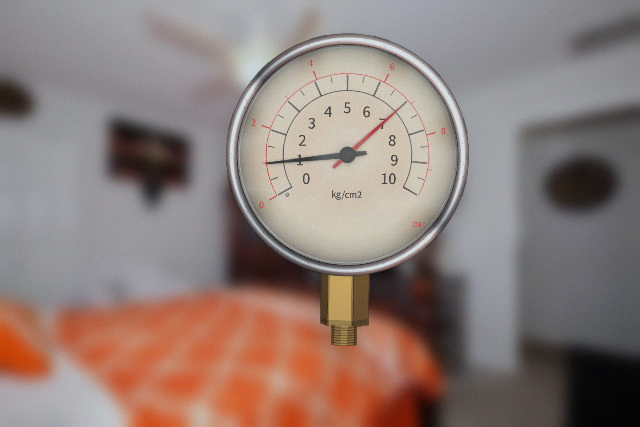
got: 1 kg/cm²
